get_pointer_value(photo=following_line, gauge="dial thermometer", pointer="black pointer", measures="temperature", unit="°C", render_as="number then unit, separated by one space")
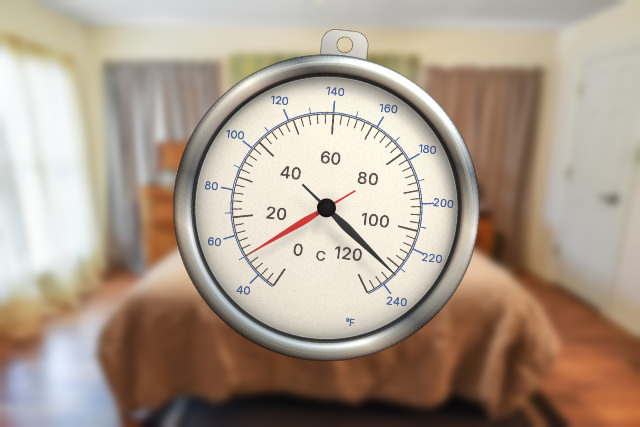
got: 112 °C
